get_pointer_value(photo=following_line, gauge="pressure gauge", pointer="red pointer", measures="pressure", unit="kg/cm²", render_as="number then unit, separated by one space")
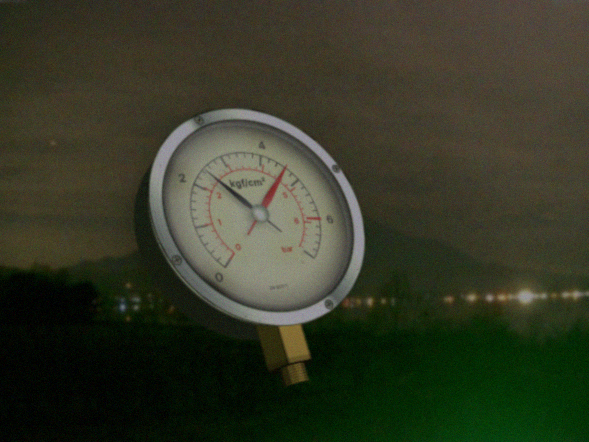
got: 4.6 kg/cm²
